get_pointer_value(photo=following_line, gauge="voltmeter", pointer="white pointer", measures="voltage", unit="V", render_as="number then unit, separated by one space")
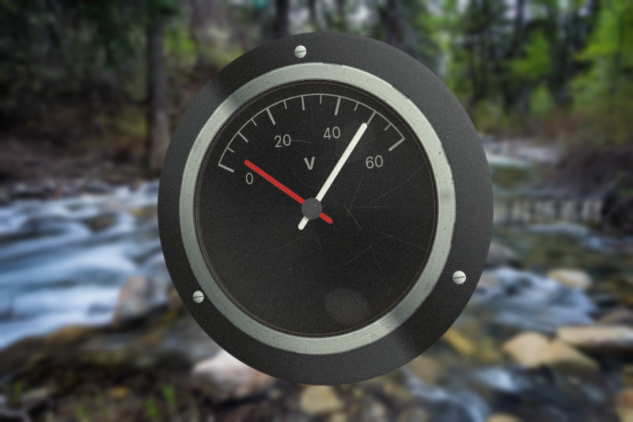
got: 50 V
